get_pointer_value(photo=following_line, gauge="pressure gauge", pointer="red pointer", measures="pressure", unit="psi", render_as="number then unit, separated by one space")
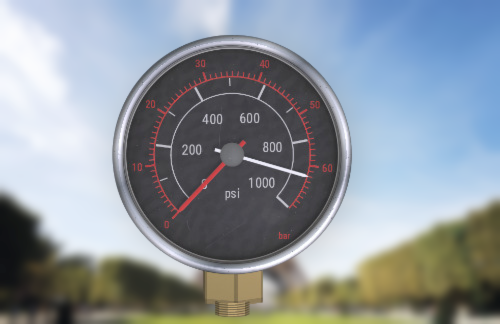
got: 0 psi
